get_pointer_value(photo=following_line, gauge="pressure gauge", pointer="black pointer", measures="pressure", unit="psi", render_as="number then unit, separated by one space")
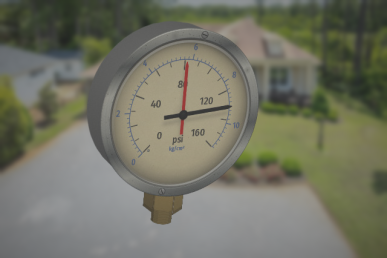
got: 130 psi
